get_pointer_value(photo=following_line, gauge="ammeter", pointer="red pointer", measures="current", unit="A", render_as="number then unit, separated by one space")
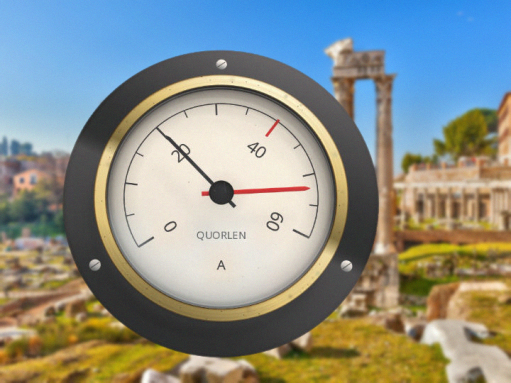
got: 52.5 A
